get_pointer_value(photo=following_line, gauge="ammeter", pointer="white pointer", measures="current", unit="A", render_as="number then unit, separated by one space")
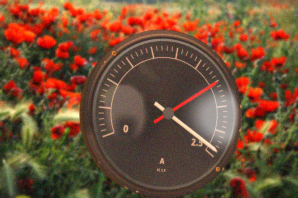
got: 2.45 A
